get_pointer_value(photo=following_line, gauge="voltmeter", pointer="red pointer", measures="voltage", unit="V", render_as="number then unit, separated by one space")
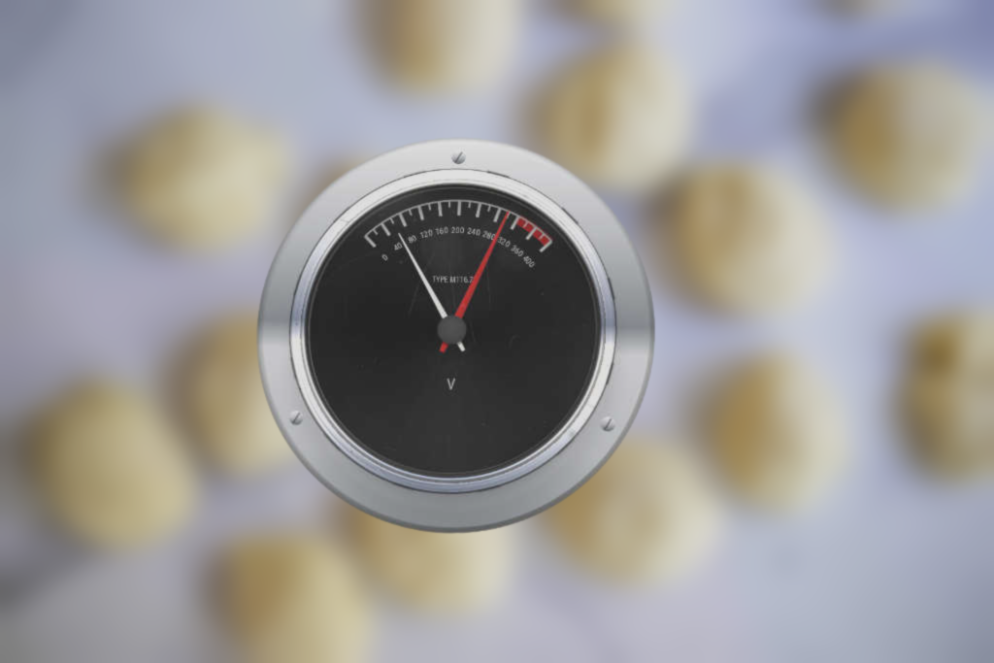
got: 300 V
